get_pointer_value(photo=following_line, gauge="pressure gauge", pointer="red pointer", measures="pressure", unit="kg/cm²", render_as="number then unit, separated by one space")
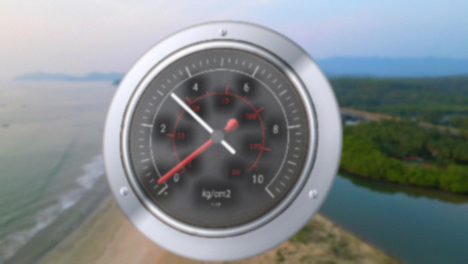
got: 0.2 kg/cm²
